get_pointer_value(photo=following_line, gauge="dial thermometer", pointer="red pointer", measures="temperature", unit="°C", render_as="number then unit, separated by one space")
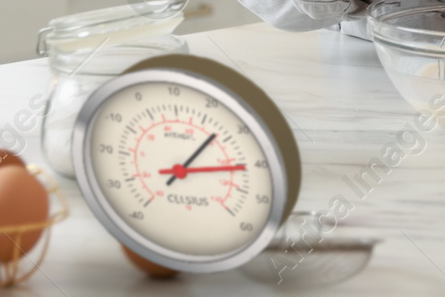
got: 40 °C
